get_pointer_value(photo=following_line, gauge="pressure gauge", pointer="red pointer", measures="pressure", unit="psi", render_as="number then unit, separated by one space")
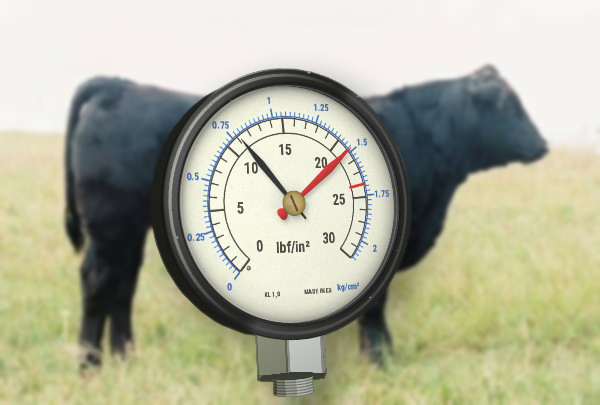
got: 21 psi
